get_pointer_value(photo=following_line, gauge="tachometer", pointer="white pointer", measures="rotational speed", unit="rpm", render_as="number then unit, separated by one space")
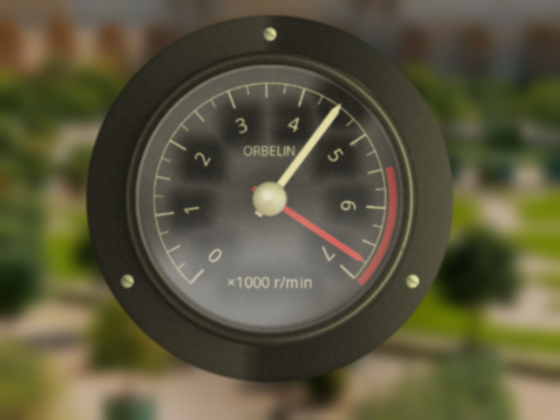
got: 4500 rpm
